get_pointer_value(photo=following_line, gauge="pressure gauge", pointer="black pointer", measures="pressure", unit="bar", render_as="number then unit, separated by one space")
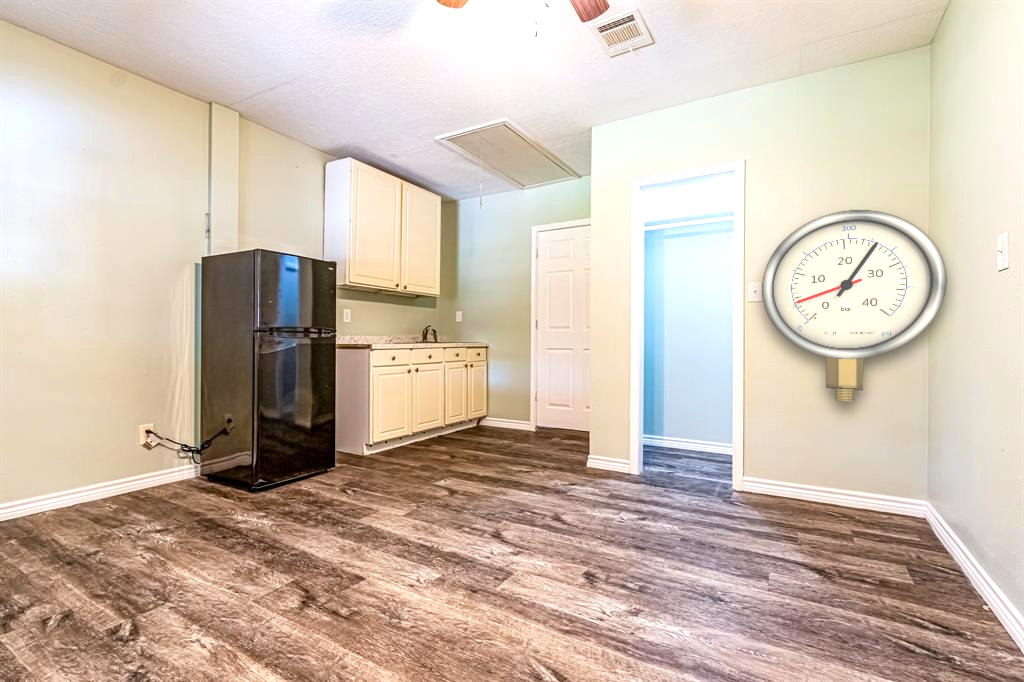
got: 25 bar
